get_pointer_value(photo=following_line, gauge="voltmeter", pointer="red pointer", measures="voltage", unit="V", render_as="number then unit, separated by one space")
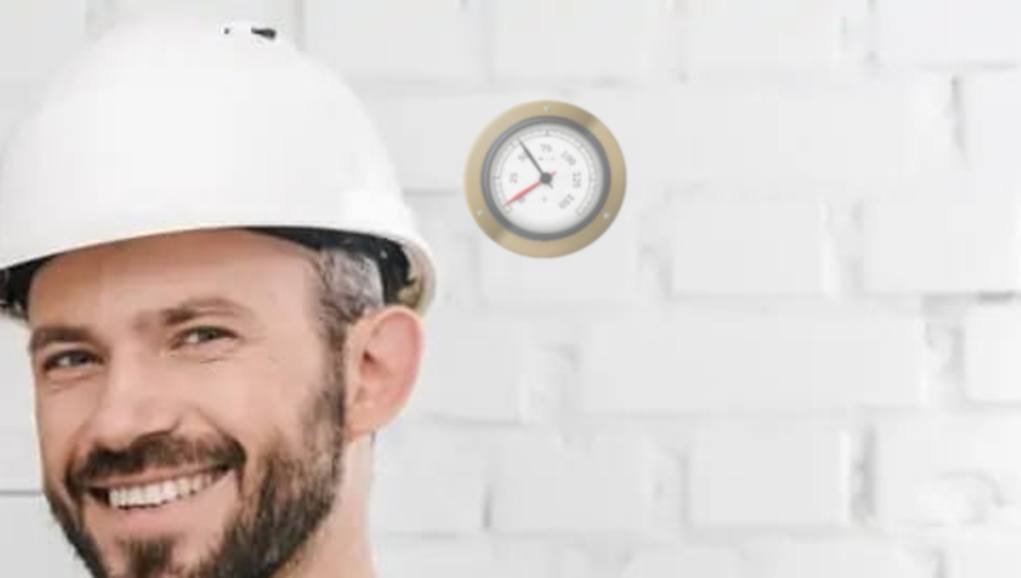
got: 5 V
